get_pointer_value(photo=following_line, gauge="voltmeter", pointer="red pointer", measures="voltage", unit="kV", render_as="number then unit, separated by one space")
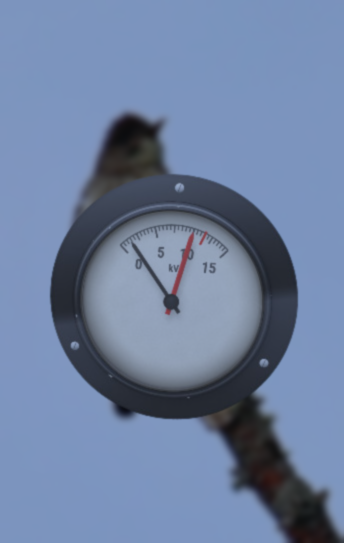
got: 10 kV
